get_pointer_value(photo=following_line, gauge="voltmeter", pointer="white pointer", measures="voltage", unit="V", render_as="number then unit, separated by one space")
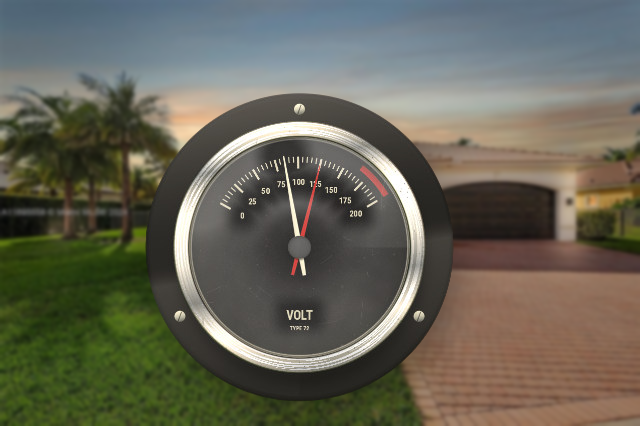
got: 85 V
